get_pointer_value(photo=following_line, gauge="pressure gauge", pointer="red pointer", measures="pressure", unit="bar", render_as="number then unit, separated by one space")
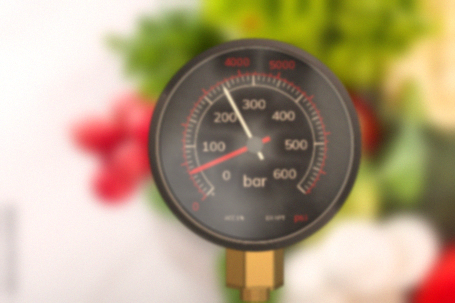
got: 50 bar
